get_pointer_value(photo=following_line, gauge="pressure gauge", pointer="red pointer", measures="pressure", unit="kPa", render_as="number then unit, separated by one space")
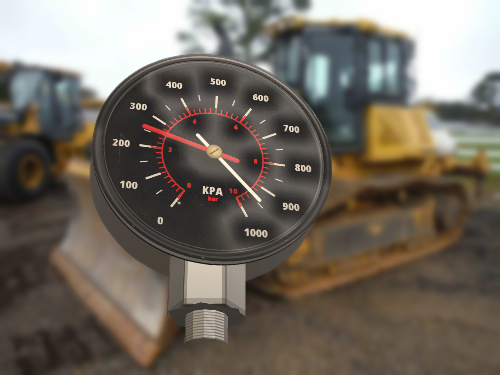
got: 250 kPa
